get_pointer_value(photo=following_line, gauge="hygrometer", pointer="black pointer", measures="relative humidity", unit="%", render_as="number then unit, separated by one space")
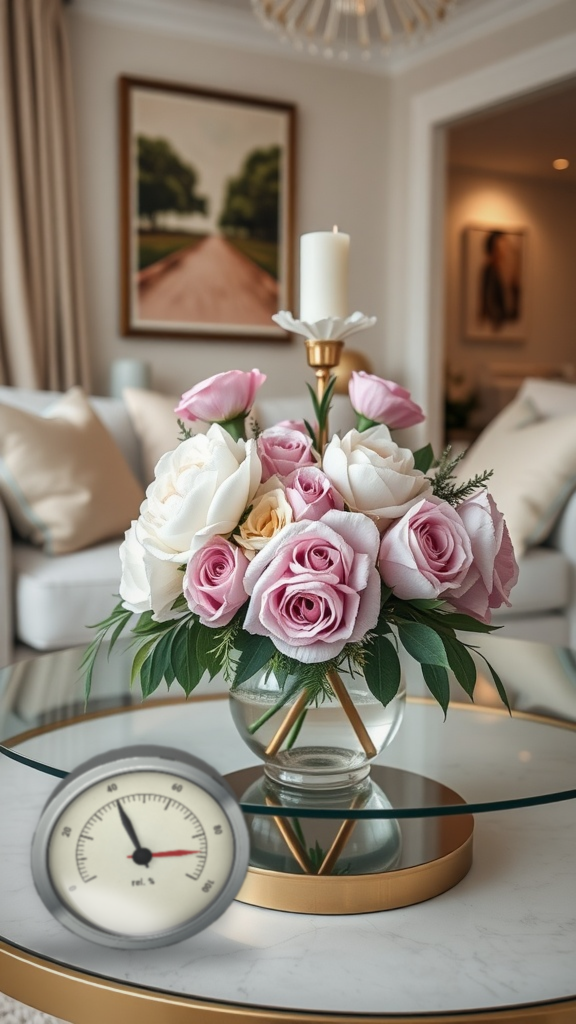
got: 40 %
